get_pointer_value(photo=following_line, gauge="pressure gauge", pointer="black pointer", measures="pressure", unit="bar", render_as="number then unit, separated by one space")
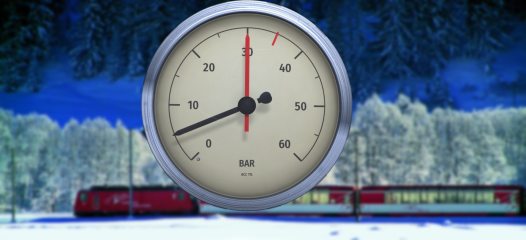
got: 5 bar
